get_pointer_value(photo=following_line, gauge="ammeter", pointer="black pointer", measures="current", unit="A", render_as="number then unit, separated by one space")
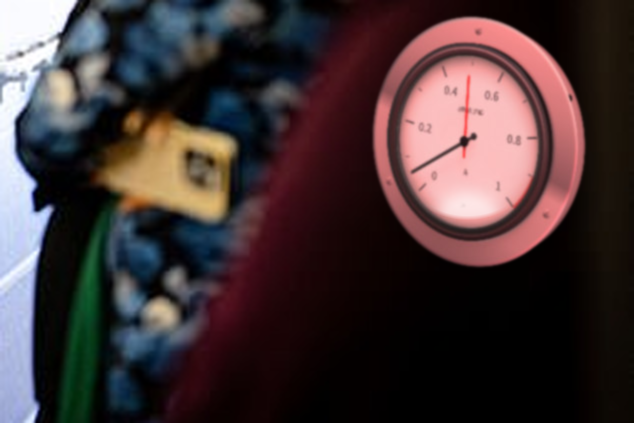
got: 0.05 A
